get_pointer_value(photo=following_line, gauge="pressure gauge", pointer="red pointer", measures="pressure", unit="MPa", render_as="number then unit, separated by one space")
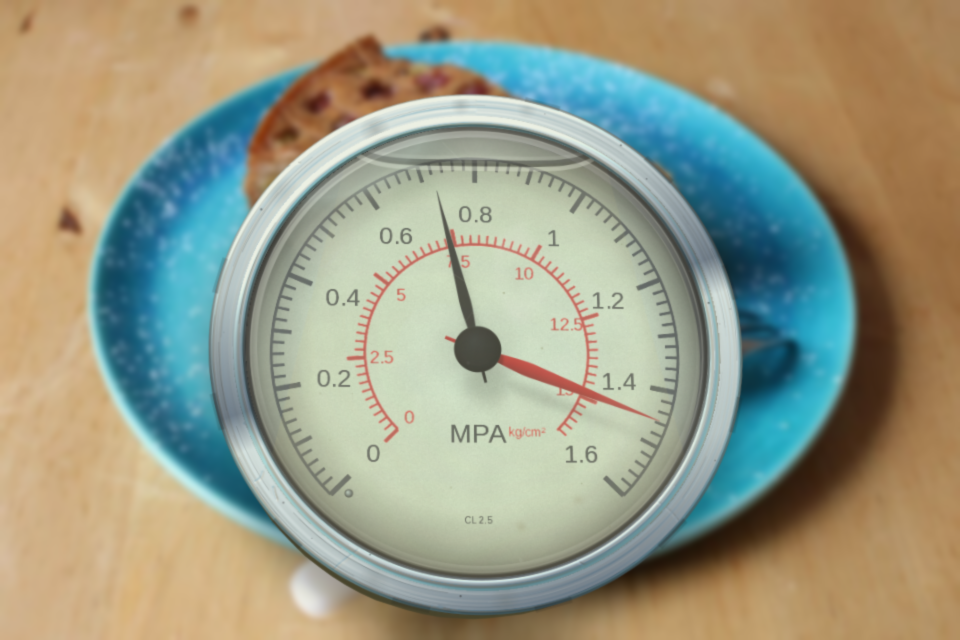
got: 1.46 MPa
